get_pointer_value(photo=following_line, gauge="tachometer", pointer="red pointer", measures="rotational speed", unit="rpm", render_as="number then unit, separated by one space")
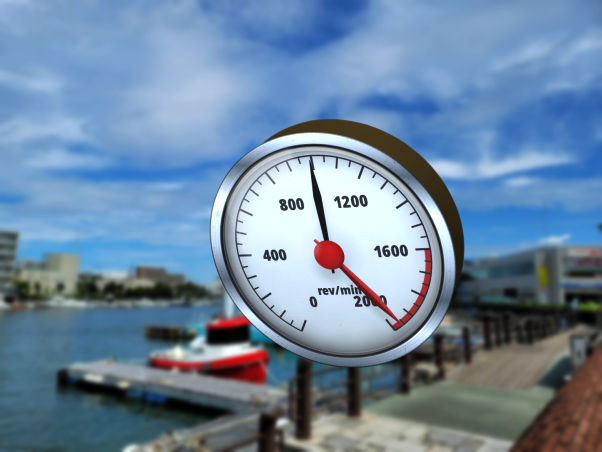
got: 1950 rpm
